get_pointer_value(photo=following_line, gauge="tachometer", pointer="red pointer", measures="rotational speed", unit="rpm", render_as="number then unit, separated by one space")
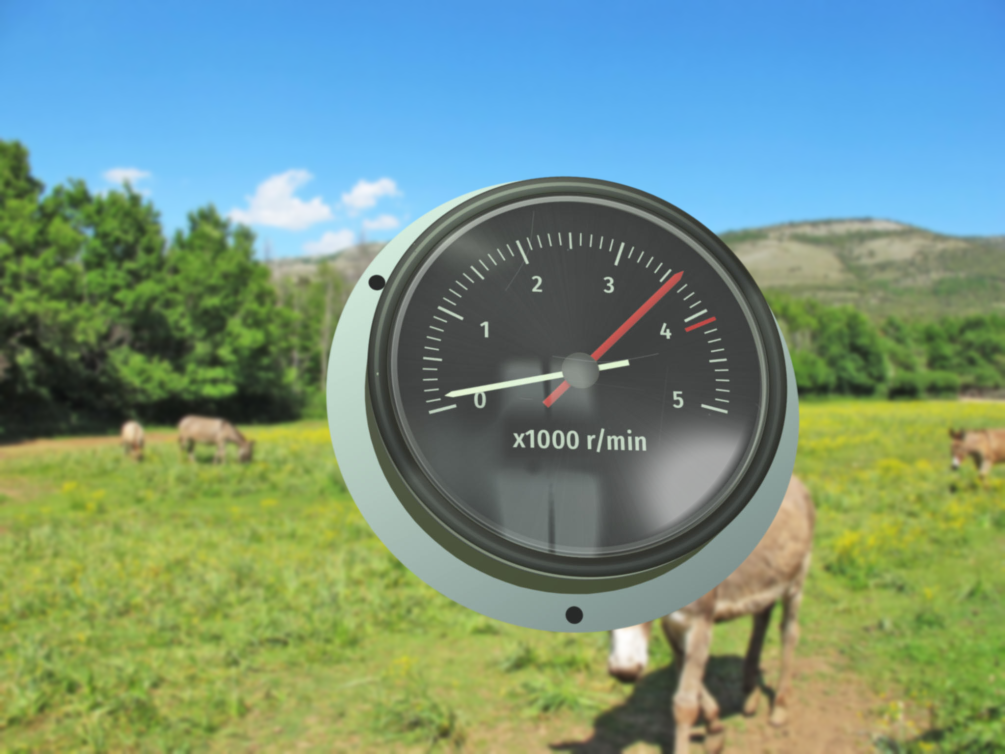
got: 3600 rpm
